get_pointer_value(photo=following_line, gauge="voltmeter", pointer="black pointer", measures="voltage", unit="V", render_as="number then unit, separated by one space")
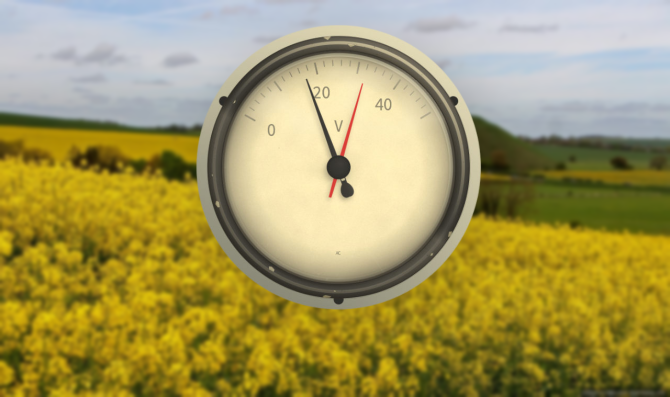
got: 17 V
